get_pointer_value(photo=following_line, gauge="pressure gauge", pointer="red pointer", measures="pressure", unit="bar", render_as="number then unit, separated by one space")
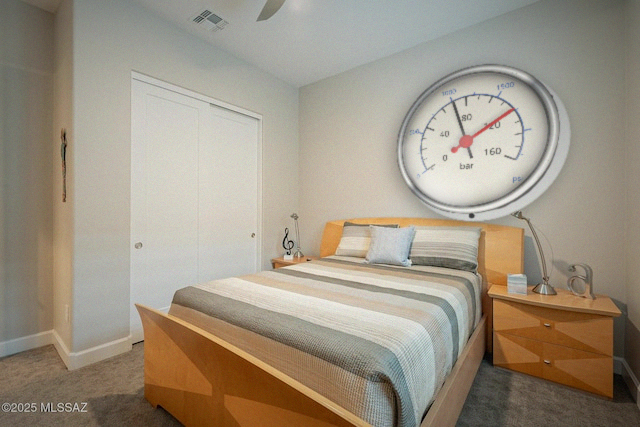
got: 120 bar
